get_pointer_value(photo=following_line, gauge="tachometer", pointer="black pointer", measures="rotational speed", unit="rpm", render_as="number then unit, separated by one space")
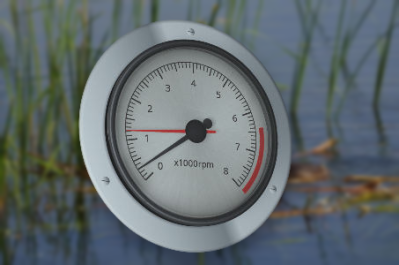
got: 300 rpm
